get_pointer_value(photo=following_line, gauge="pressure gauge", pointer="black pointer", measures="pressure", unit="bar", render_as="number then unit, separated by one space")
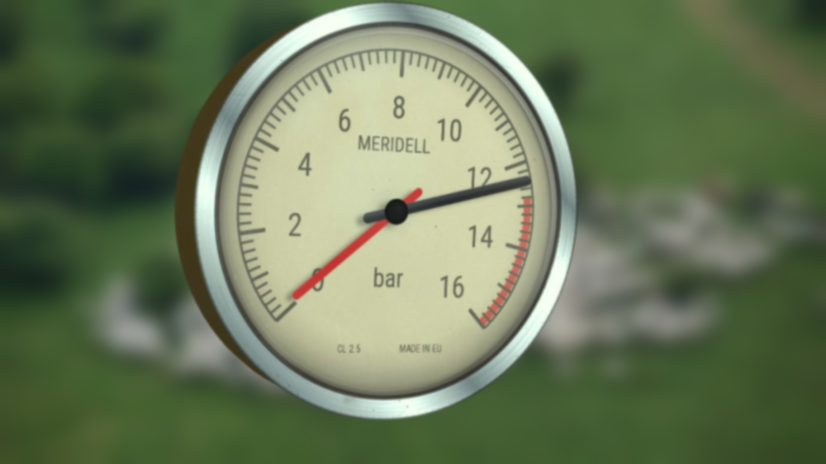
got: 12.4 bar
